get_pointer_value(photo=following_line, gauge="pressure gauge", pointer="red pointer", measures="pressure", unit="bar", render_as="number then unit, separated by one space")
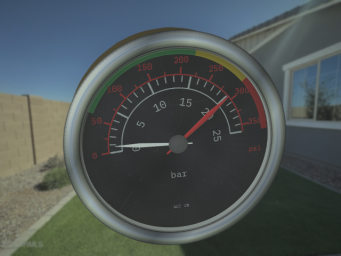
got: 20 bar
